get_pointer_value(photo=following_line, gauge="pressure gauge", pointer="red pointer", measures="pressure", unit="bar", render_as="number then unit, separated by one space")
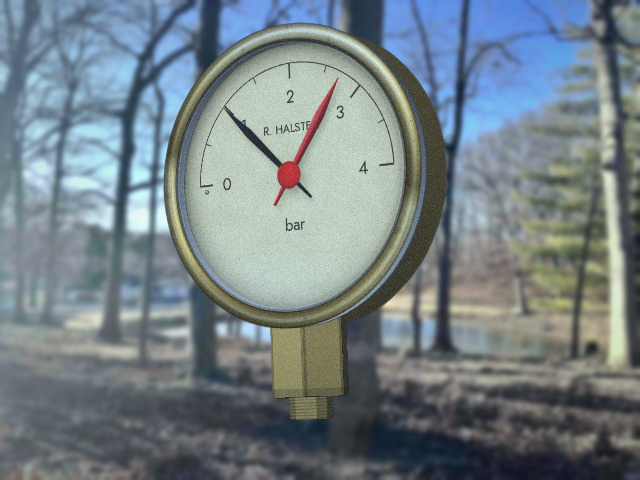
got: 2.75 bar
